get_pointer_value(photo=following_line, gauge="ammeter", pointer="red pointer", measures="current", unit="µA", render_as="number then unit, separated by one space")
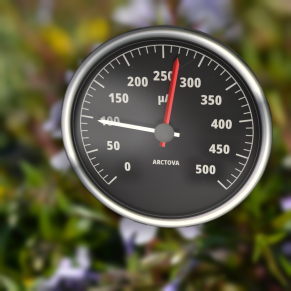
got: 270 µA
